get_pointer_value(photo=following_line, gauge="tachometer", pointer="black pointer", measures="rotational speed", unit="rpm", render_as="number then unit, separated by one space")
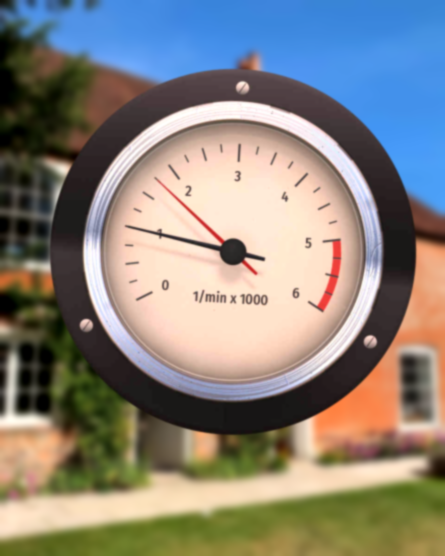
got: 1000 rpm
